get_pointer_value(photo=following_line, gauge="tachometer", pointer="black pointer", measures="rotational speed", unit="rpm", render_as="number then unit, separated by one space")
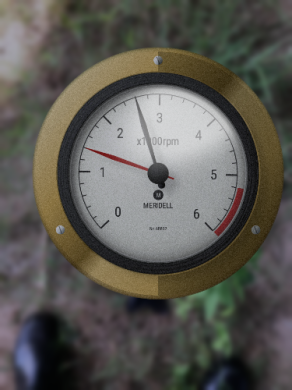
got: 2600 rpm
